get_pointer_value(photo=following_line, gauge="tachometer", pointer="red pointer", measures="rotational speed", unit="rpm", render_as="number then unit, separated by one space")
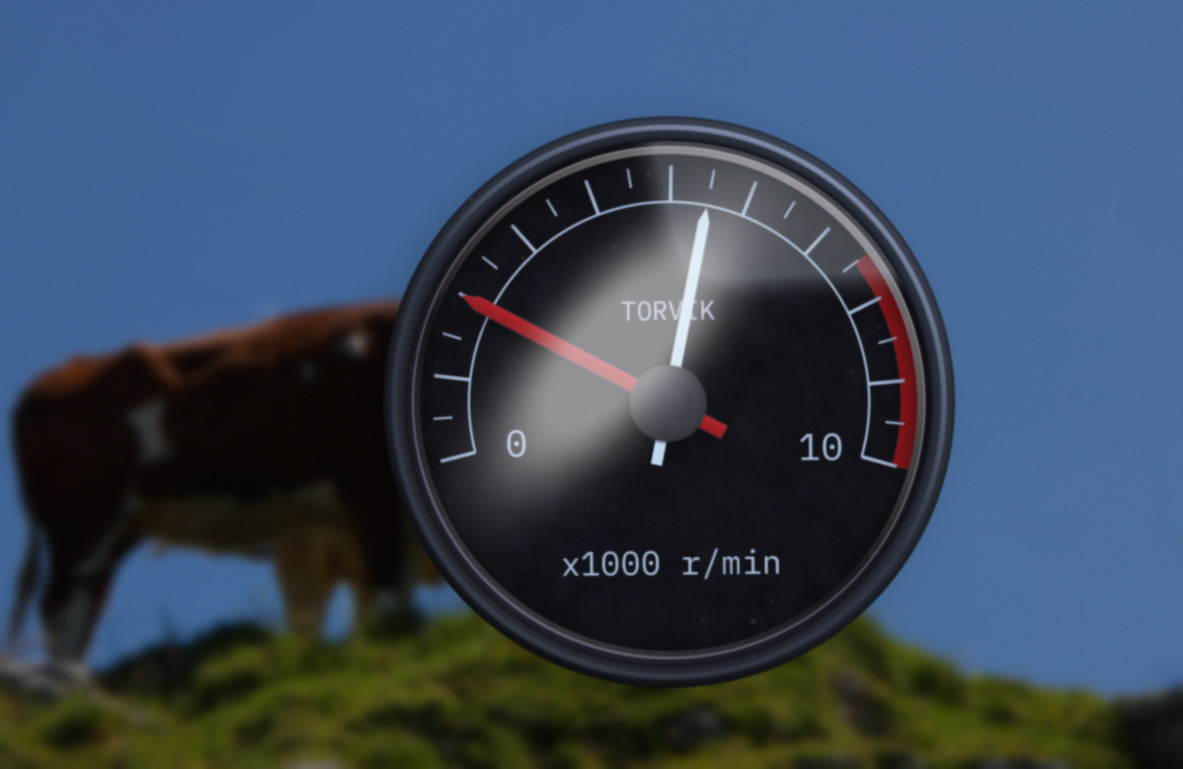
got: 2000 rpm
